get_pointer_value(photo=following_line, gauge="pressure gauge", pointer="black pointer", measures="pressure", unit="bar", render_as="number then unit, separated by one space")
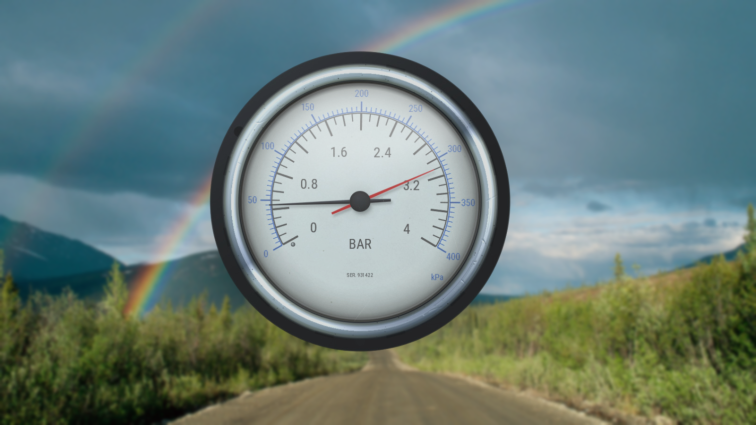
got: 0.45 bar
